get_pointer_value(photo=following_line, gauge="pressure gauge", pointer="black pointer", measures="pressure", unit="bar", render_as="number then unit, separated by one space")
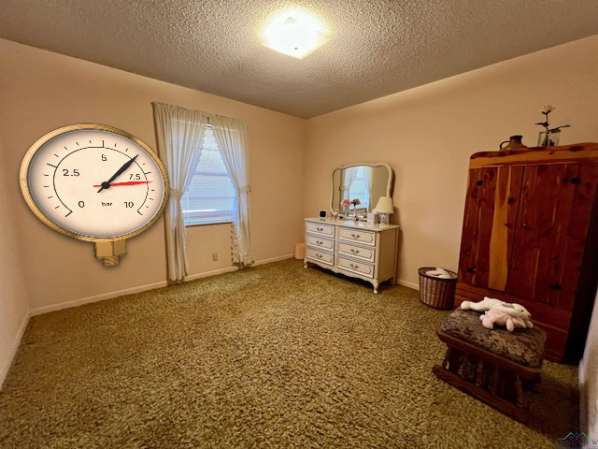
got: 6.5 bar
